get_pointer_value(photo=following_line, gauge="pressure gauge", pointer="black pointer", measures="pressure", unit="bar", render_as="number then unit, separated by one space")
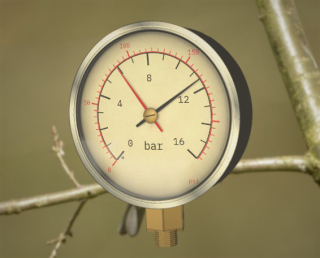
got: 11.5 bar
